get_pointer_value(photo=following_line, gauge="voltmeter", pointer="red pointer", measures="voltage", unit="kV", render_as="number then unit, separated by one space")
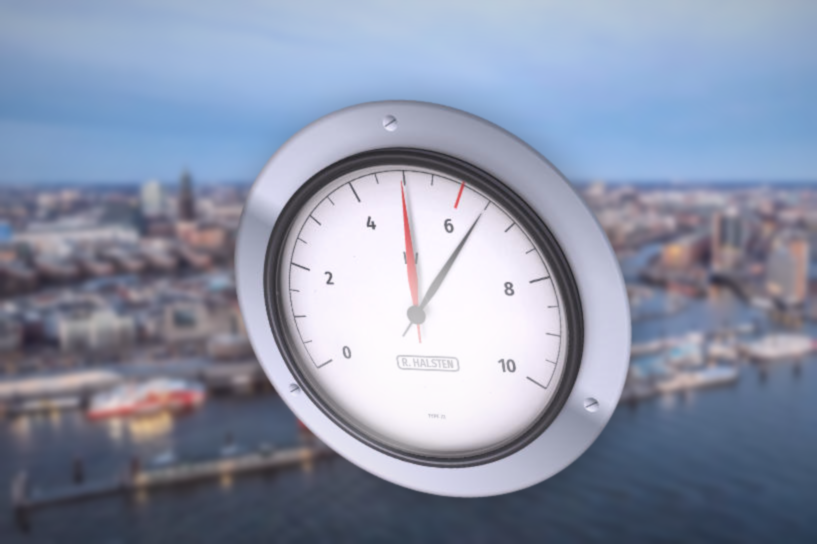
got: 5 kV
